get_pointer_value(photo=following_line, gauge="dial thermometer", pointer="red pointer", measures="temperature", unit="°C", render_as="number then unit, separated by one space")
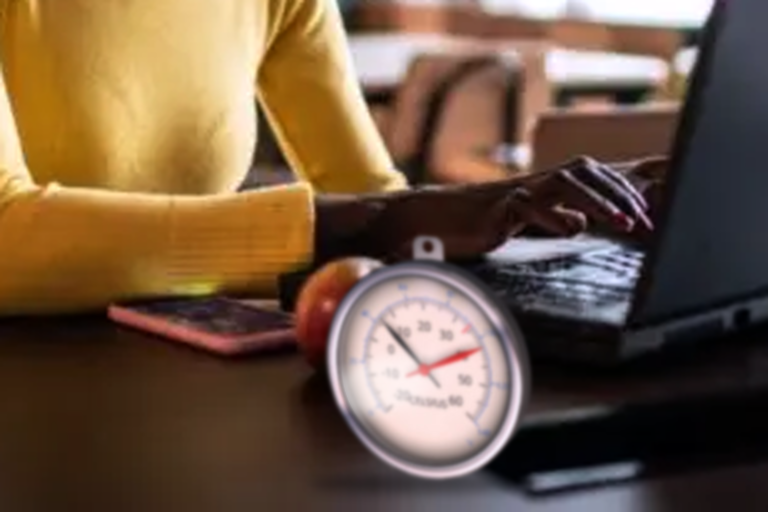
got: 40 °C
